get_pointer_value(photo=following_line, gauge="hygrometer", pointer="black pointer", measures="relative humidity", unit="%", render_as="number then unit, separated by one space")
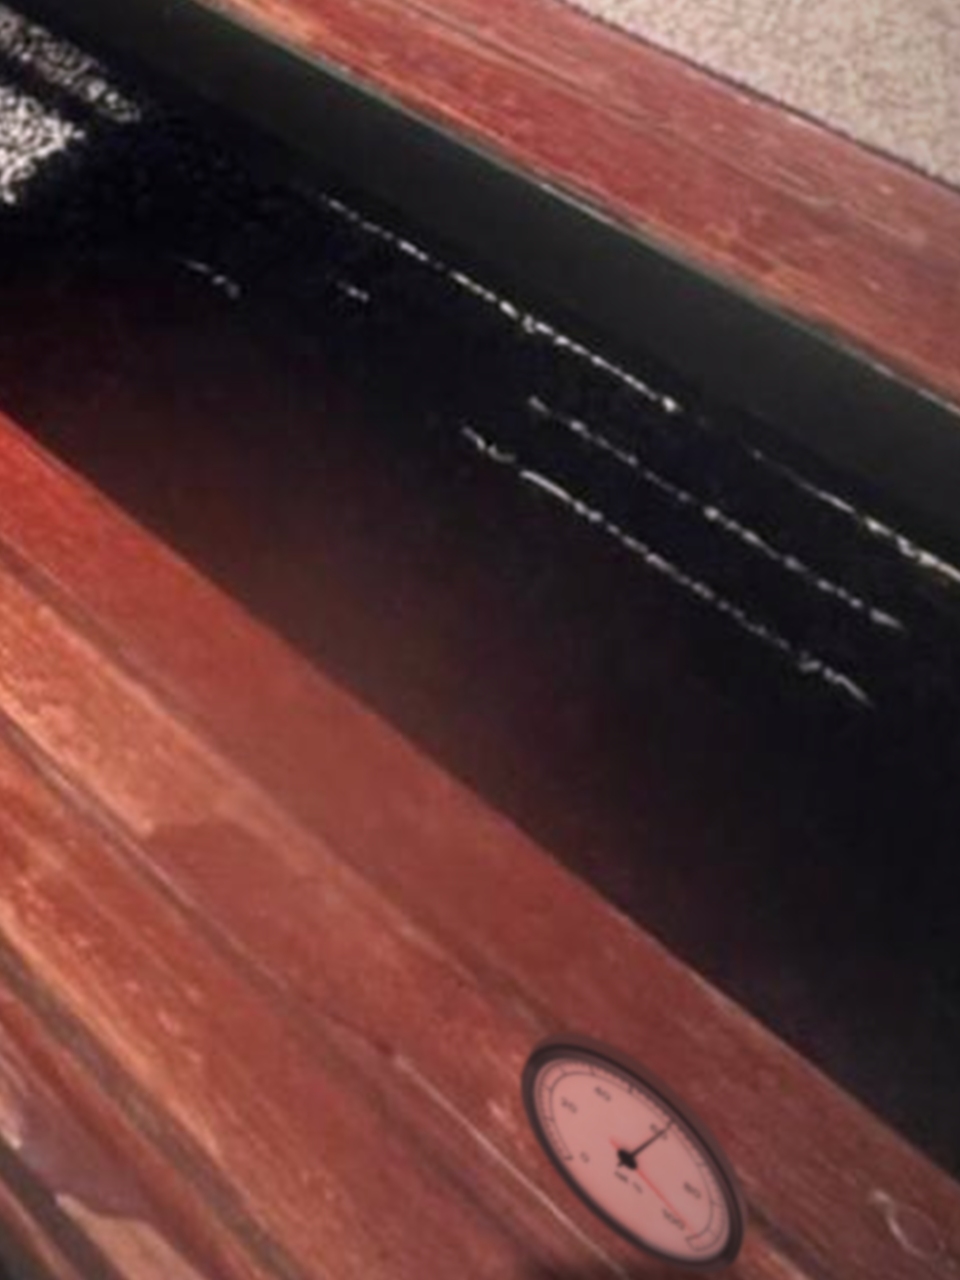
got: 60 %
